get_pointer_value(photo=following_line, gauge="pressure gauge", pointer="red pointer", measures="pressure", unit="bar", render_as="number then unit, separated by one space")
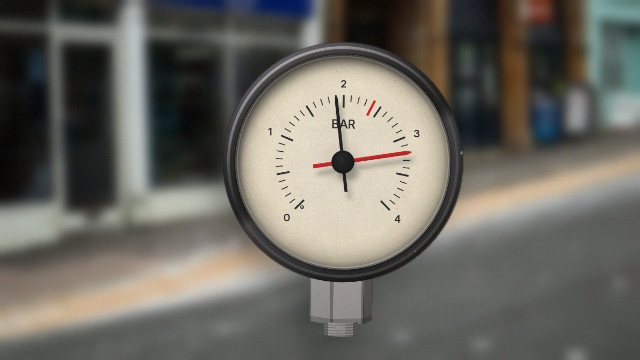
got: 3.2 bar
